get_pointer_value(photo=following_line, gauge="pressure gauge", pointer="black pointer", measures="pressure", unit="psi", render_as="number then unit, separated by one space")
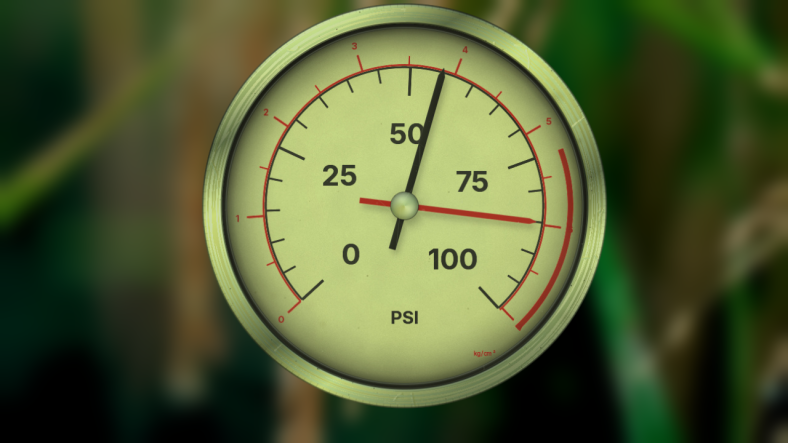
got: 55 psi
